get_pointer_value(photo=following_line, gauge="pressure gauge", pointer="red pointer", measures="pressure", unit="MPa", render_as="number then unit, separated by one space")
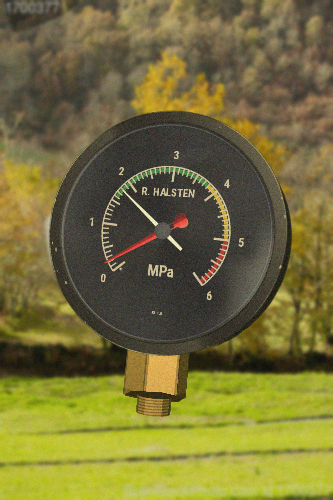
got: 0.2 MPa
